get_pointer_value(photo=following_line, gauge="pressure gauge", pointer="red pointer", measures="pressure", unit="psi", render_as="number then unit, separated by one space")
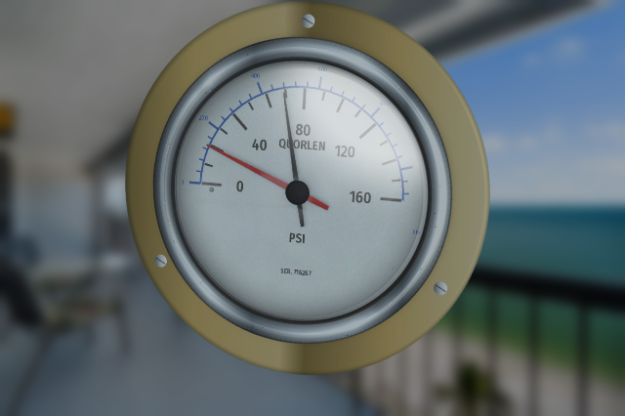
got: 20 psi
